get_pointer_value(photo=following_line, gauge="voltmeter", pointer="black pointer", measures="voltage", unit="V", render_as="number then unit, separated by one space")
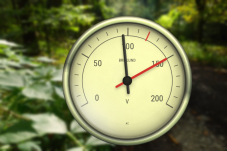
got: 95 V
